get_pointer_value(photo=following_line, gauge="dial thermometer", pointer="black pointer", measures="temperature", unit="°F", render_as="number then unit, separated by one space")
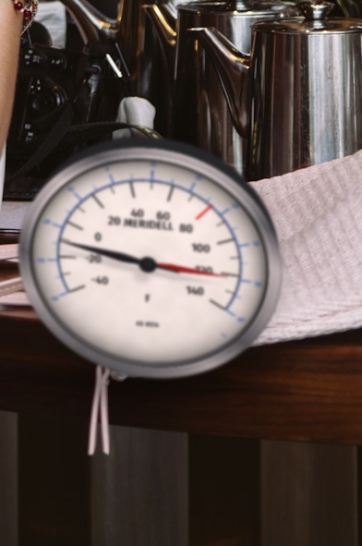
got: -10 °F
